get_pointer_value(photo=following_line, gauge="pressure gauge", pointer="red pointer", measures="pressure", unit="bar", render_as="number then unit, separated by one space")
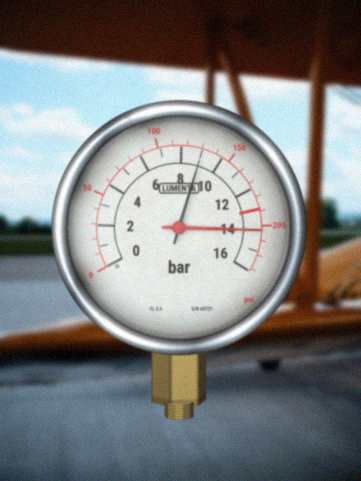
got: 14 bar
